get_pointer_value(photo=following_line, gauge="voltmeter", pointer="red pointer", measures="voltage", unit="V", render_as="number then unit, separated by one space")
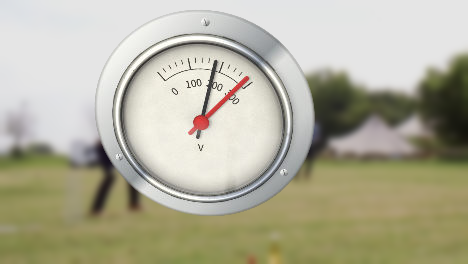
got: 280 V
